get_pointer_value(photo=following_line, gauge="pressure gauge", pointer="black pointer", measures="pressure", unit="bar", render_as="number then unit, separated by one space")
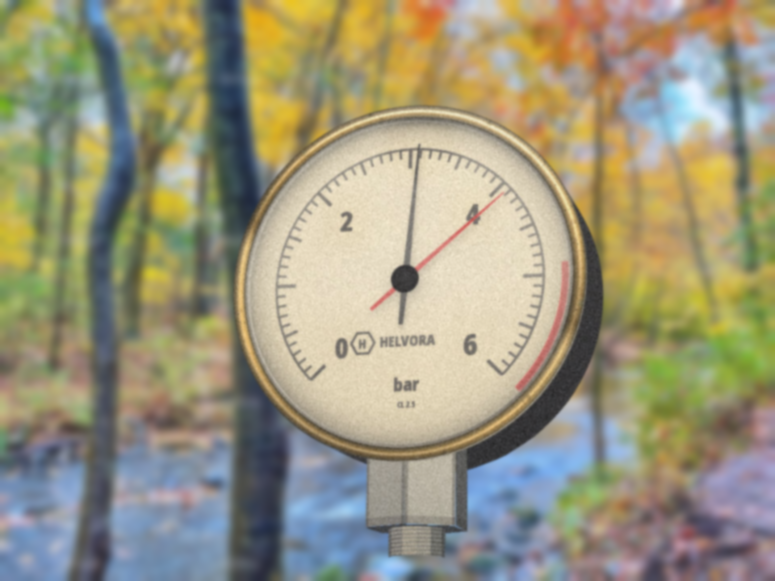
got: 3.1 bar
